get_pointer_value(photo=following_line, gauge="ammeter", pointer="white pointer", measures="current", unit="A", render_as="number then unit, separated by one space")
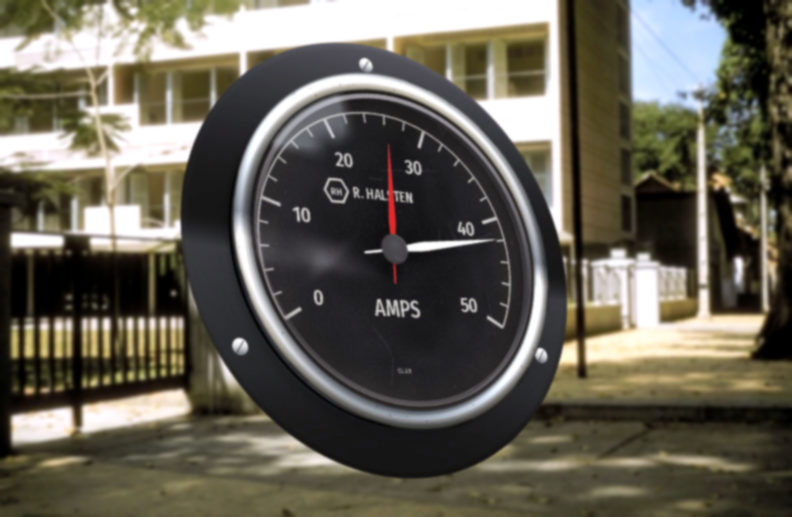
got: 42 A
